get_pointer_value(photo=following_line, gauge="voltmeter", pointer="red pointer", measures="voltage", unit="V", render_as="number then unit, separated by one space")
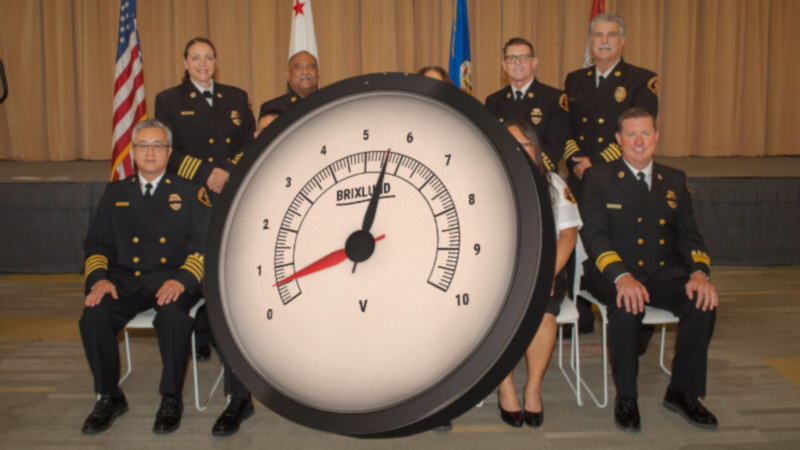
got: 0.5 V
